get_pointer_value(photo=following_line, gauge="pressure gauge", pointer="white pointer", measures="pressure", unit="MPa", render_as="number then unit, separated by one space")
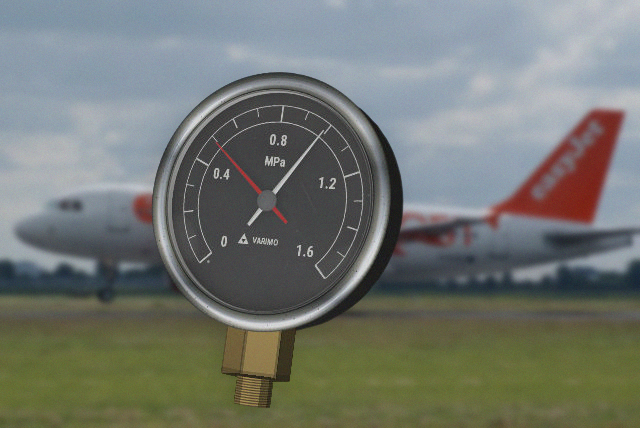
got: 1 MPa
